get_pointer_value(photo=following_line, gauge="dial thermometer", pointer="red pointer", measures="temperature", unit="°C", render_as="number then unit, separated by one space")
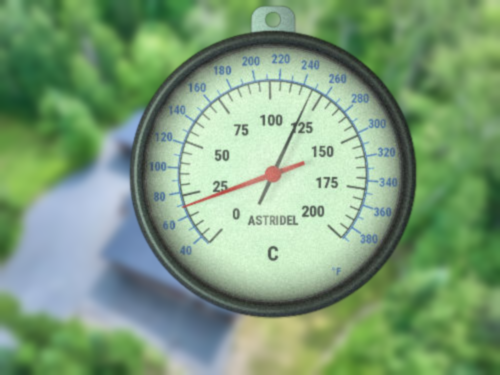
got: 20 °C
